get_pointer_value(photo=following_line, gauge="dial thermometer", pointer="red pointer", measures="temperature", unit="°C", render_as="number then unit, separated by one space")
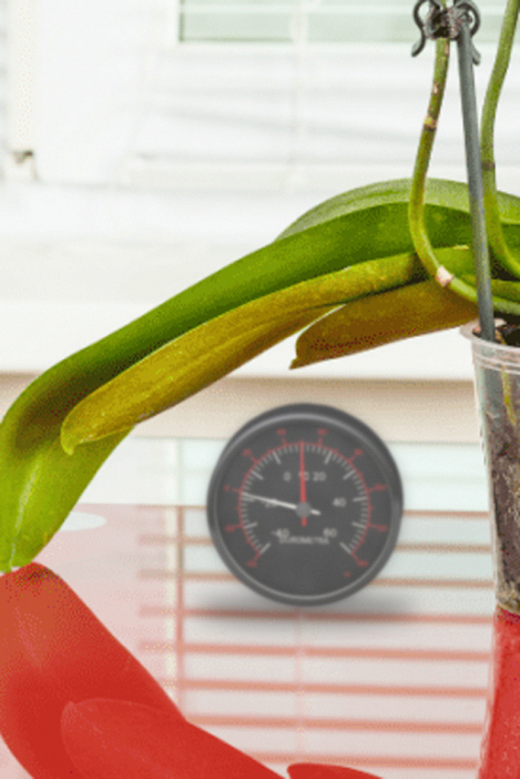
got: 10 °C
